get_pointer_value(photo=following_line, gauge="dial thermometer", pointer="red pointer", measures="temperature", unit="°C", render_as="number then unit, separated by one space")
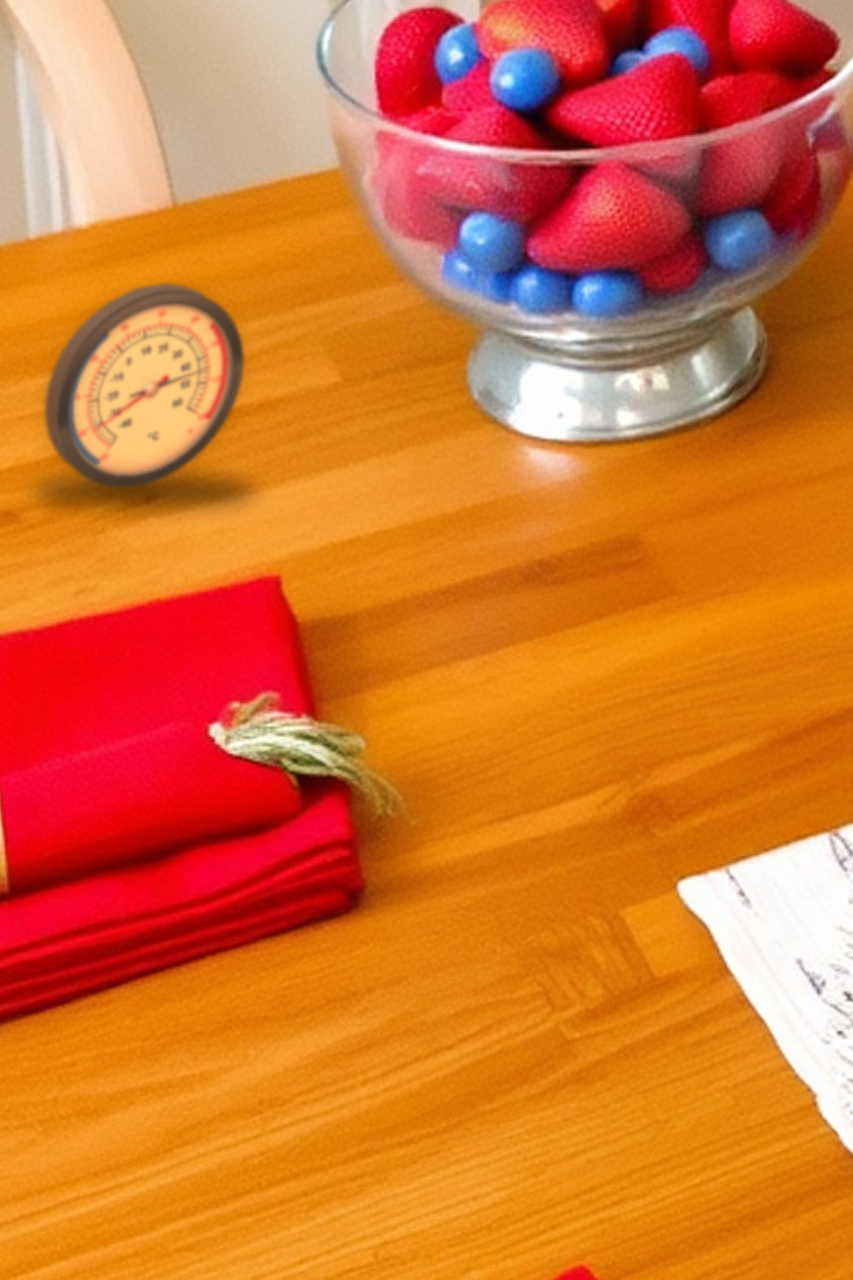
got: -30 °C
